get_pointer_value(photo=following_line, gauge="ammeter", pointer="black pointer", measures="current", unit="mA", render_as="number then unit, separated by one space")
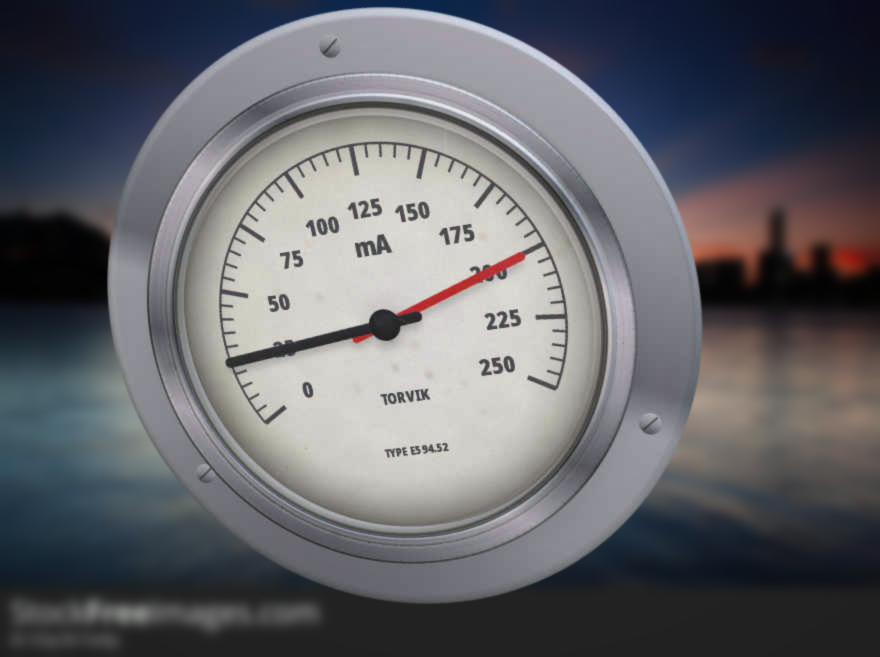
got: 25 mA
